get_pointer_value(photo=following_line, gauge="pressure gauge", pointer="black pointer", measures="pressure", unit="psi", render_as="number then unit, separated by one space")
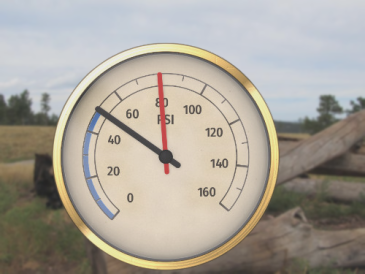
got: 50 psi
